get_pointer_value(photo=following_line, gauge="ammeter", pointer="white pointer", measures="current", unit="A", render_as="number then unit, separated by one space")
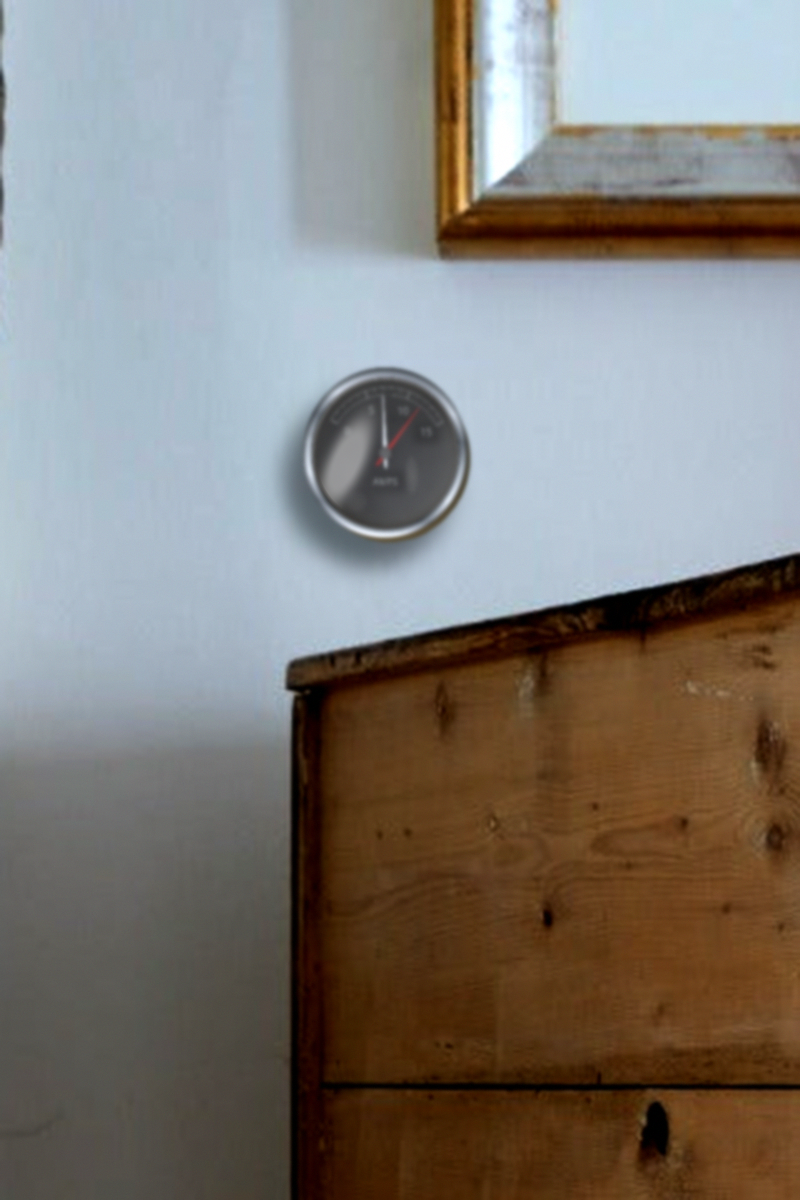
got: 7 A
